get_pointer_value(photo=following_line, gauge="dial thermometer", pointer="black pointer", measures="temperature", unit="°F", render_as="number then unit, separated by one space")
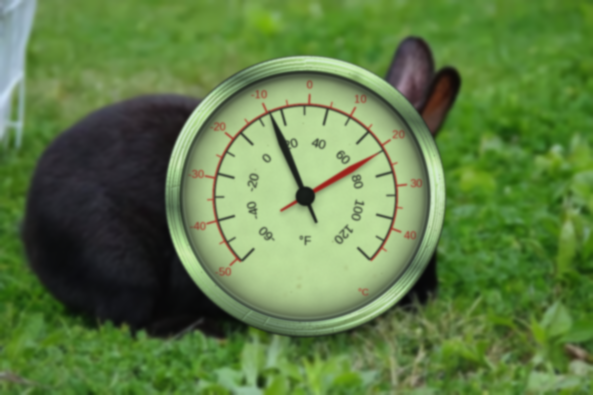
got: 15 °F
